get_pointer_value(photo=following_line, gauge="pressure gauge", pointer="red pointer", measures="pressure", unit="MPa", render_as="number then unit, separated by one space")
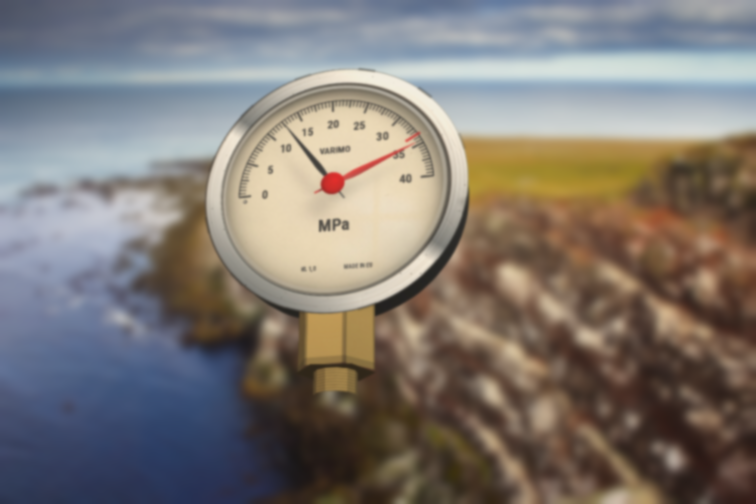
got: 35 MPa
